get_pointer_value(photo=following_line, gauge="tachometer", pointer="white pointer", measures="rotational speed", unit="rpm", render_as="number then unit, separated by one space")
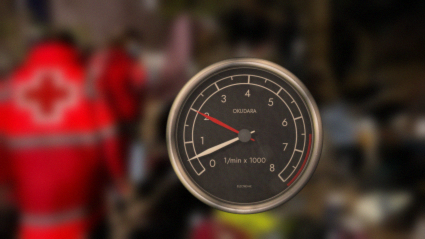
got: 500 rpm
